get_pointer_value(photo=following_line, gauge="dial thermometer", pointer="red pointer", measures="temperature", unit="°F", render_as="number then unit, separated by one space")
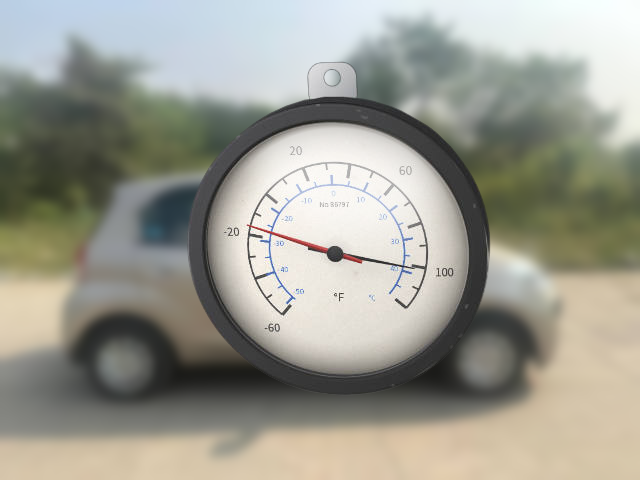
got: -15 °F
